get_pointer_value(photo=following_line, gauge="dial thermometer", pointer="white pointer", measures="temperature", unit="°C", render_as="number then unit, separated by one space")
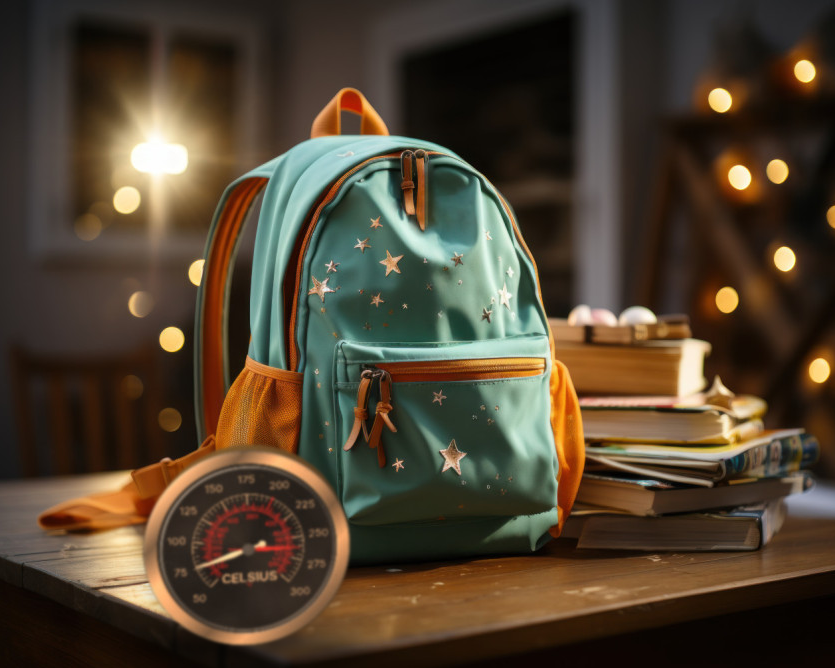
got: 75 °C
